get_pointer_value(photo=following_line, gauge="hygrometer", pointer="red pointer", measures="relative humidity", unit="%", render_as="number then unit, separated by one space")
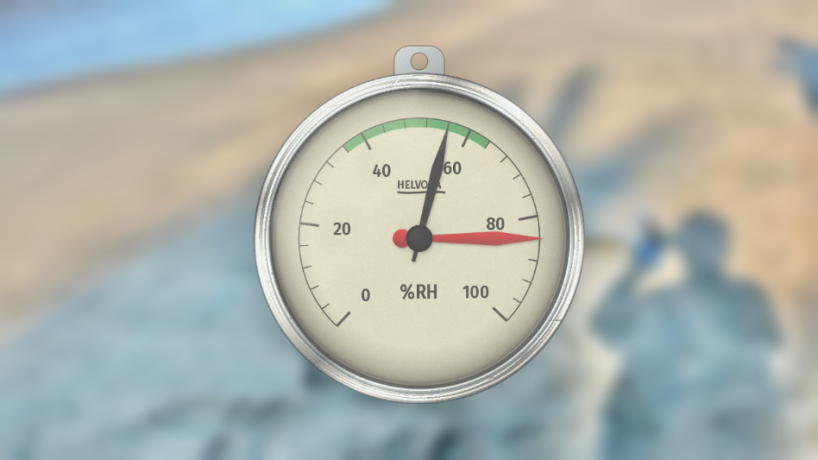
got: 84 %
